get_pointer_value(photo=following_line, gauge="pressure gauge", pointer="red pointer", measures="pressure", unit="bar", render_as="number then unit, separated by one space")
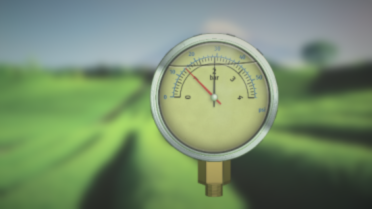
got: 1 bar
